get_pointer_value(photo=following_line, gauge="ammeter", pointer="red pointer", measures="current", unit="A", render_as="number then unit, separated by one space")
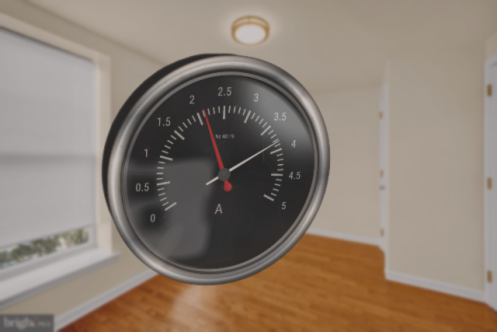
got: 2.1 A
